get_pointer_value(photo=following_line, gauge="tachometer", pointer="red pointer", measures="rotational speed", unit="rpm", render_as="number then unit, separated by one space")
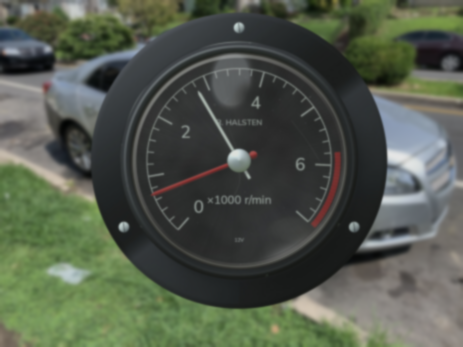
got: 700 rpm
